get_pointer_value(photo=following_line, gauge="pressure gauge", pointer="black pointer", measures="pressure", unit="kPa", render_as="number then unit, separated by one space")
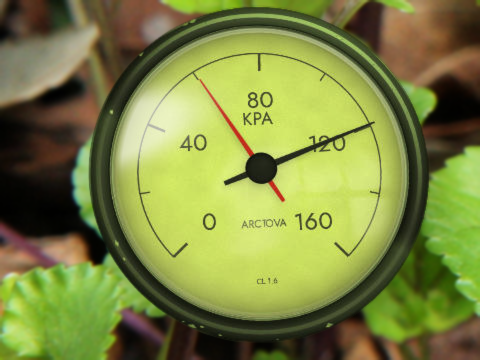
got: 120 kPa
